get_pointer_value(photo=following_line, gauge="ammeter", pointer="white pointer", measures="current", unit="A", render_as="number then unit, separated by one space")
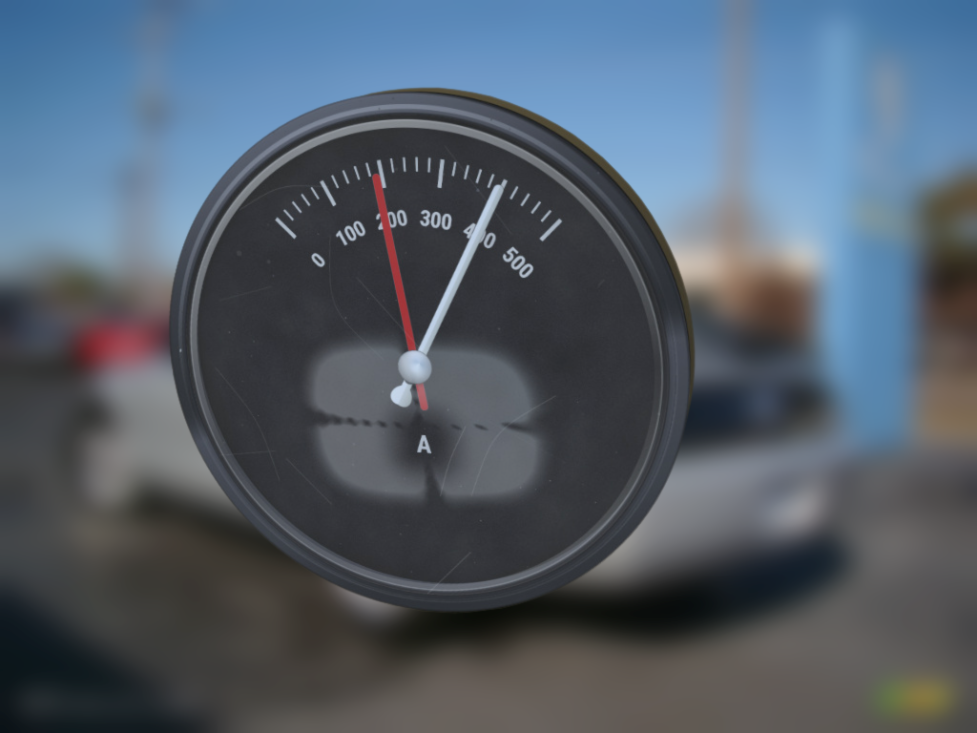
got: 400 A
